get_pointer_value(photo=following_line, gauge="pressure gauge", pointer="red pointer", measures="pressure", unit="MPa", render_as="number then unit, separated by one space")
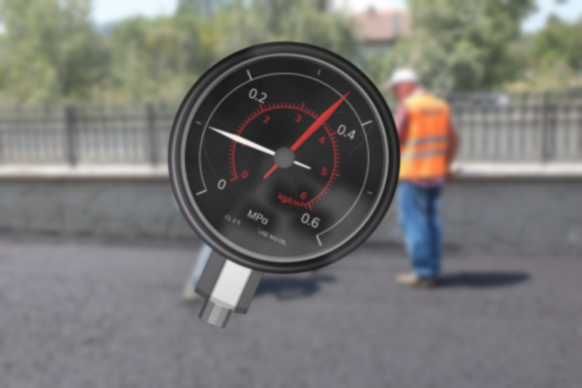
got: 0.35 MPa
